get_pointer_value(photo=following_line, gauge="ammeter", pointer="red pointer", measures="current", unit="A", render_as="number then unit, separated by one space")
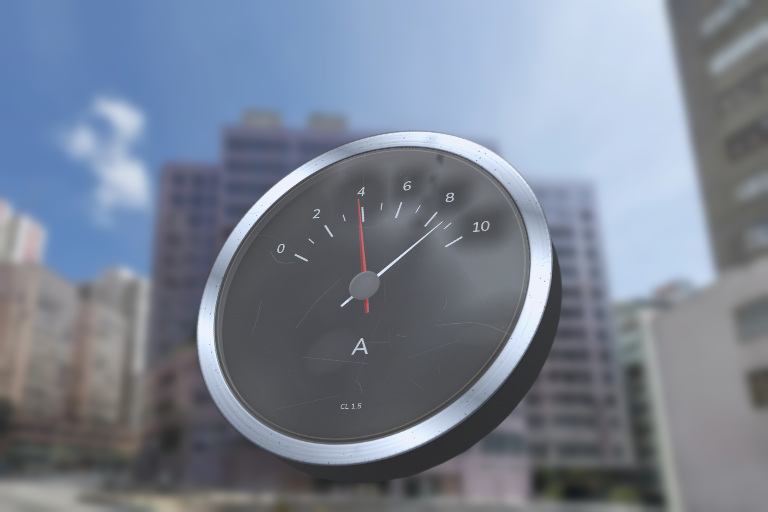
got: 4 A
